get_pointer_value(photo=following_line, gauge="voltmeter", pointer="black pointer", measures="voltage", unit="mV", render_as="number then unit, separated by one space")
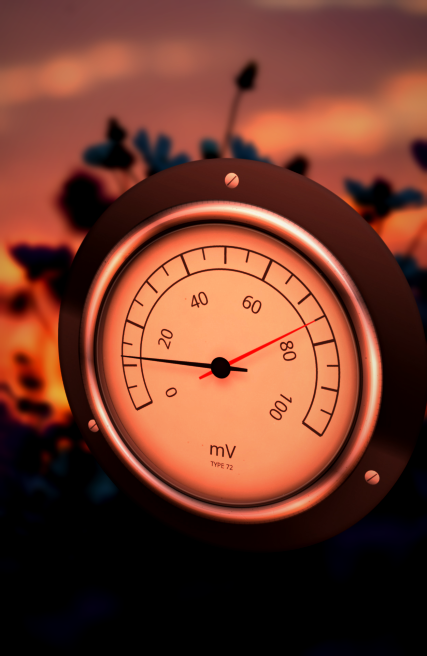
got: 12.5 mV
